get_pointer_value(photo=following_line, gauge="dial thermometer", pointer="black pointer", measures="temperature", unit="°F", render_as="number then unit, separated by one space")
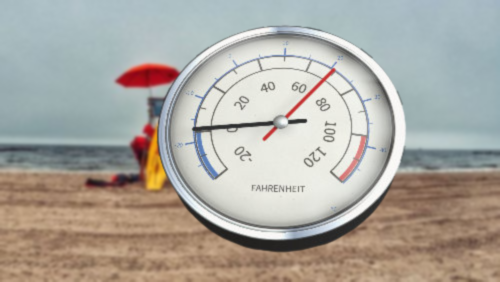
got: 0 °F
